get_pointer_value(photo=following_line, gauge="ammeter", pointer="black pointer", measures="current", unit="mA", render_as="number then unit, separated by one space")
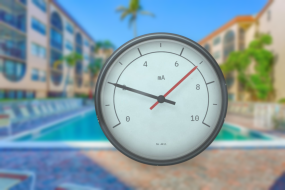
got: 2 mA
